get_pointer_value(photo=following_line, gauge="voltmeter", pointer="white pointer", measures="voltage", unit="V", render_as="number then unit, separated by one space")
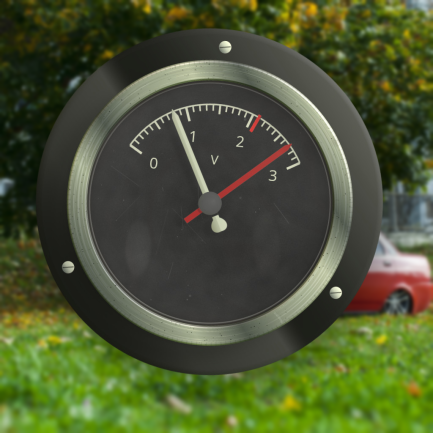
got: 0.8 V
